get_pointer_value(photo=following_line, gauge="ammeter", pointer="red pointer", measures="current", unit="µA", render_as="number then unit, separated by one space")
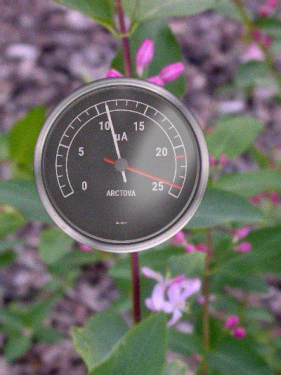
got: 24 µA
